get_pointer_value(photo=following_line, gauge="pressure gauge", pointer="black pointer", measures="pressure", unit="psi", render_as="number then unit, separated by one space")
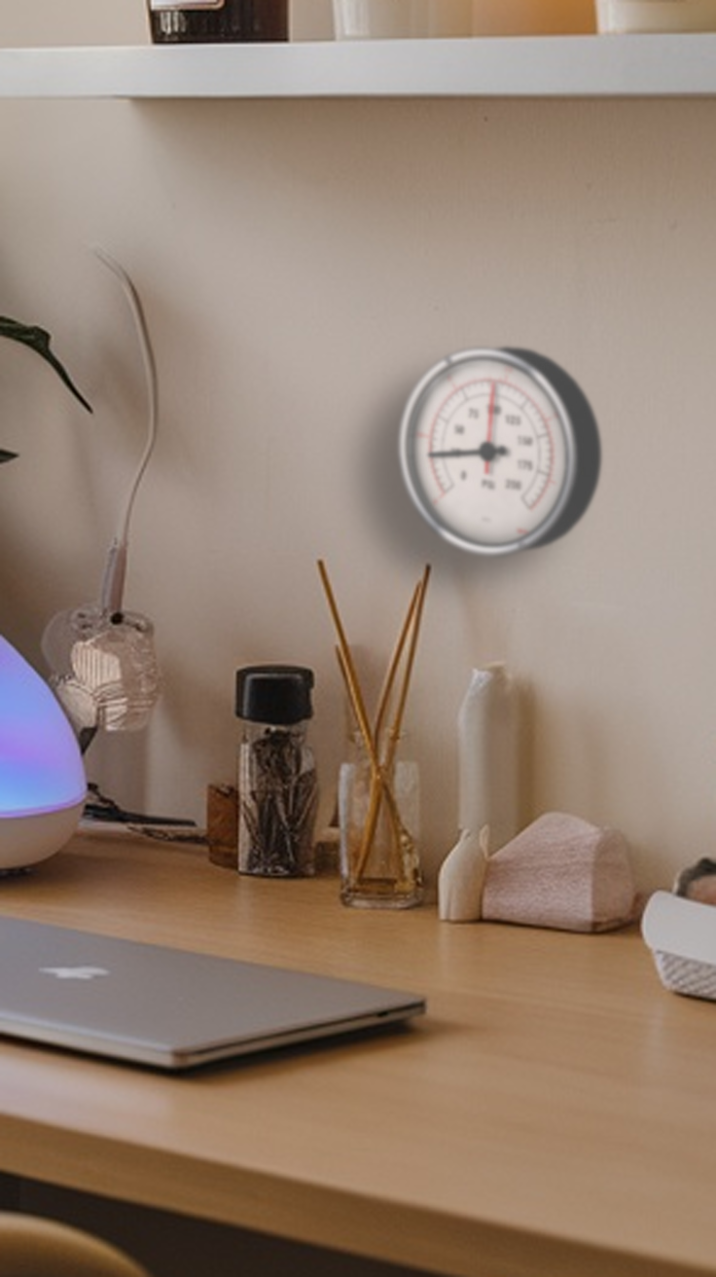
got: 25 psi
